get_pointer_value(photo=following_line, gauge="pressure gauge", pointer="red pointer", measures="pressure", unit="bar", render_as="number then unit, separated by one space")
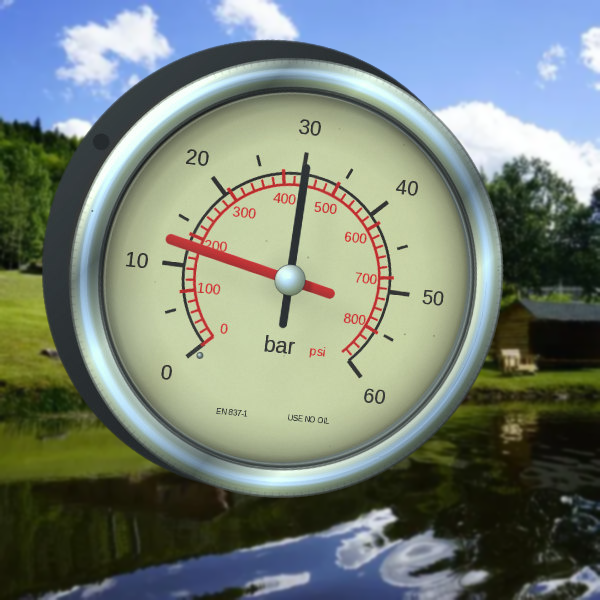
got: 12.5 bar
